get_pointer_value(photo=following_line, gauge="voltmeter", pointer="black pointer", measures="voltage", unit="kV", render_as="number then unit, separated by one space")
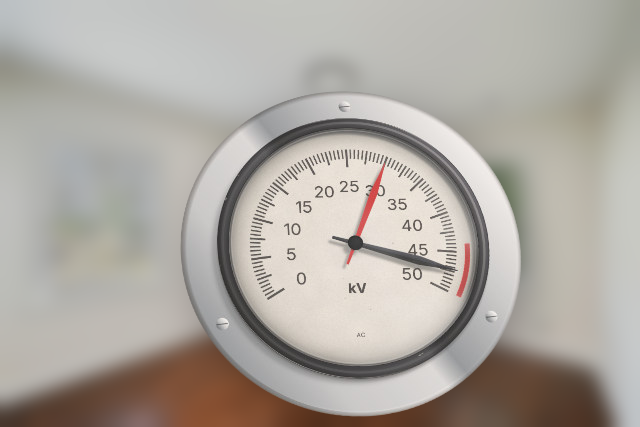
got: 47.5 kV
